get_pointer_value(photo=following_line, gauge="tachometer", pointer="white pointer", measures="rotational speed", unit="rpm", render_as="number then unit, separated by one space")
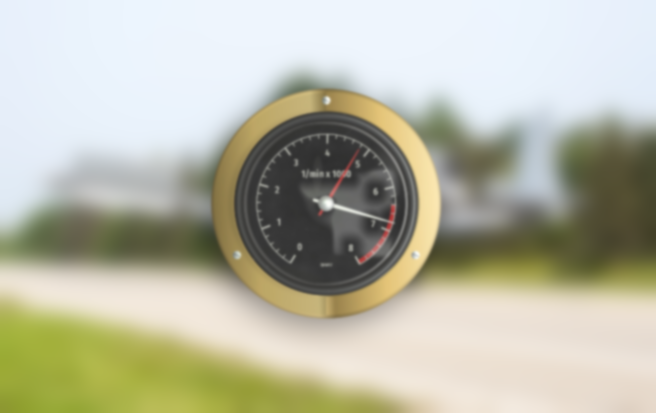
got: 6800 rpm
